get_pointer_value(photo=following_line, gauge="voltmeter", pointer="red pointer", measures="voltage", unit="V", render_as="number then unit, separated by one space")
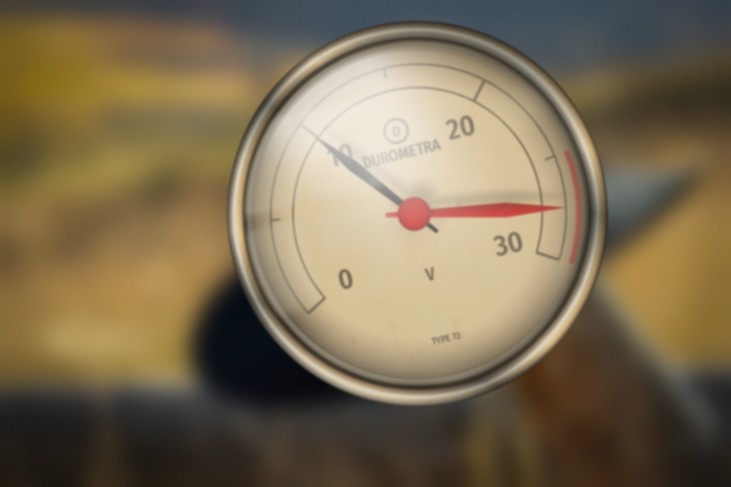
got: 27.5 V
